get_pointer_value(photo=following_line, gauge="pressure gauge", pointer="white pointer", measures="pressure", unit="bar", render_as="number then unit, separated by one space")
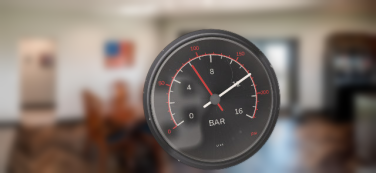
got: 12 bar
